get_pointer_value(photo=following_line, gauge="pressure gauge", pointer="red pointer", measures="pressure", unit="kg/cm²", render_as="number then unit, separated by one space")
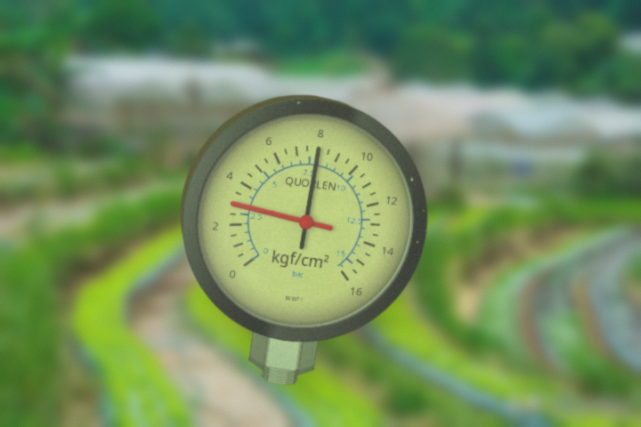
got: 3 kg/cm²
